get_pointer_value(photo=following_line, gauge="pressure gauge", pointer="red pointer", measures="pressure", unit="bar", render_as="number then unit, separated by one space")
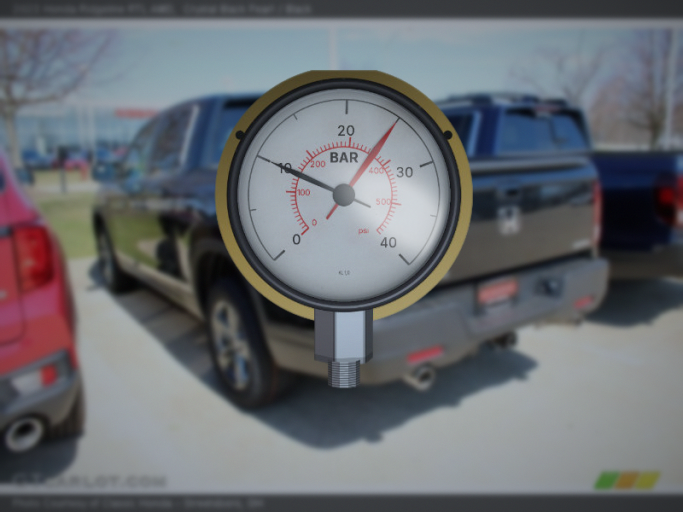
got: 25 bar
